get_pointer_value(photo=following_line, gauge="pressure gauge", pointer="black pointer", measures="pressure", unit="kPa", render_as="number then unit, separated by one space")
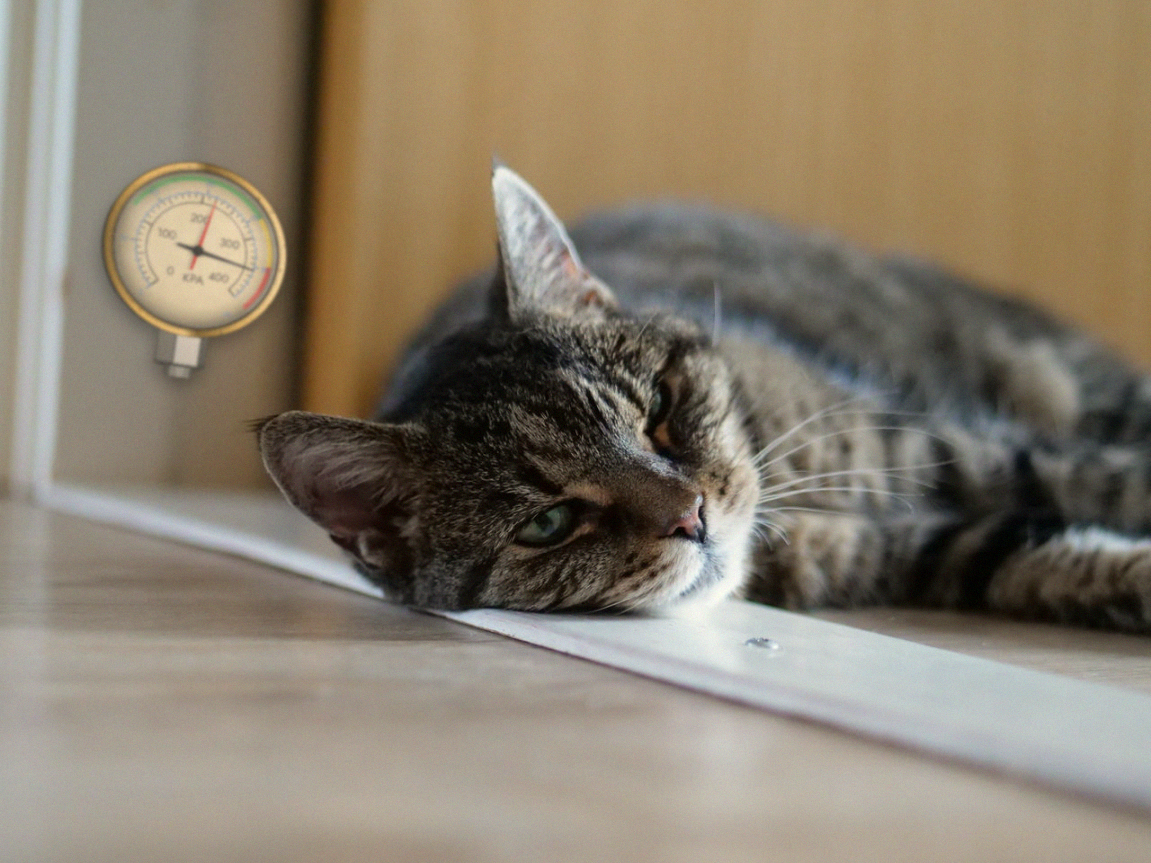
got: 350 kPa
